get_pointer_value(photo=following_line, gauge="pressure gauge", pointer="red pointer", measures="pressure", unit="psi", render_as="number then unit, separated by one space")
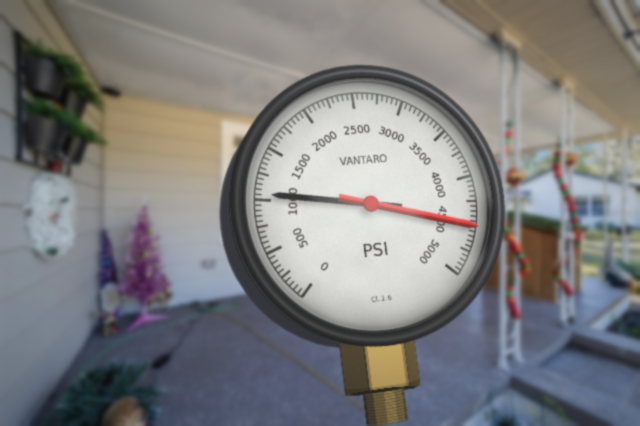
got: 4500 psi
